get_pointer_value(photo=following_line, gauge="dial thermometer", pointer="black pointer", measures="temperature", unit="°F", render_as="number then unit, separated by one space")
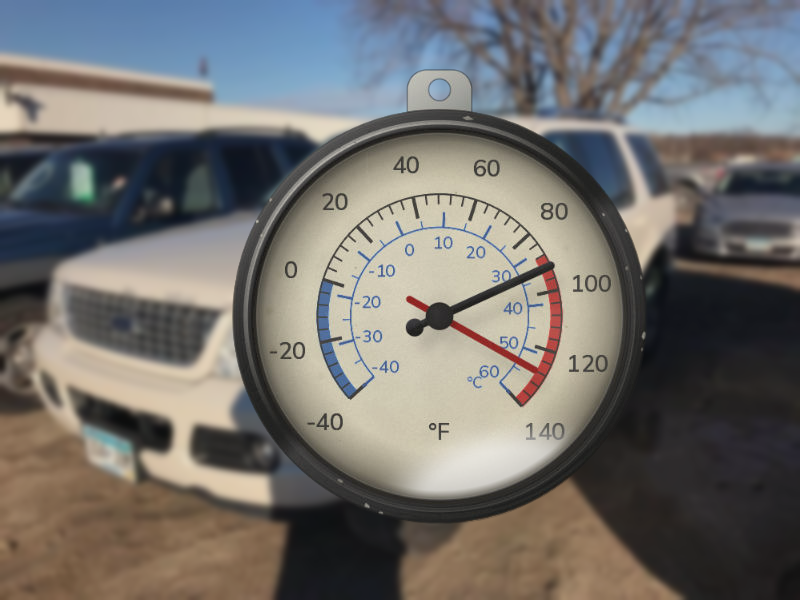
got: 92 °F
